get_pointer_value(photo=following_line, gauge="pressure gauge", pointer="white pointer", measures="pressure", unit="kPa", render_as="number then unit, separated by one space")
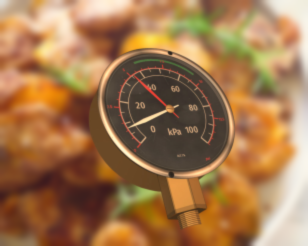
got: 7.5 kPa
